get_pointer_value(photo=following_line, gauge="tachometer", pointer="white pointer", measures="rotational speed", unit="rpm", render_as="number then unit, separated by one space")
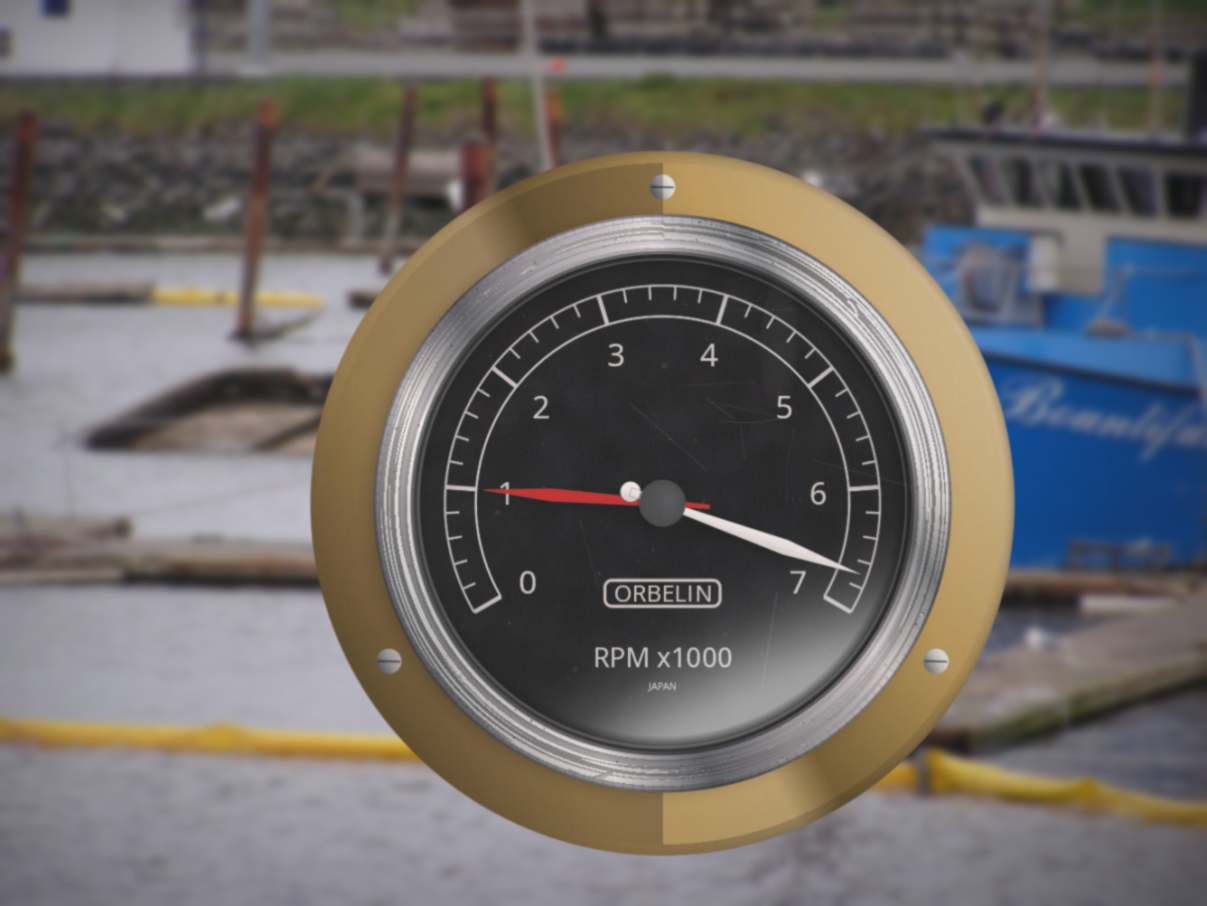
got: 6700 rpm
